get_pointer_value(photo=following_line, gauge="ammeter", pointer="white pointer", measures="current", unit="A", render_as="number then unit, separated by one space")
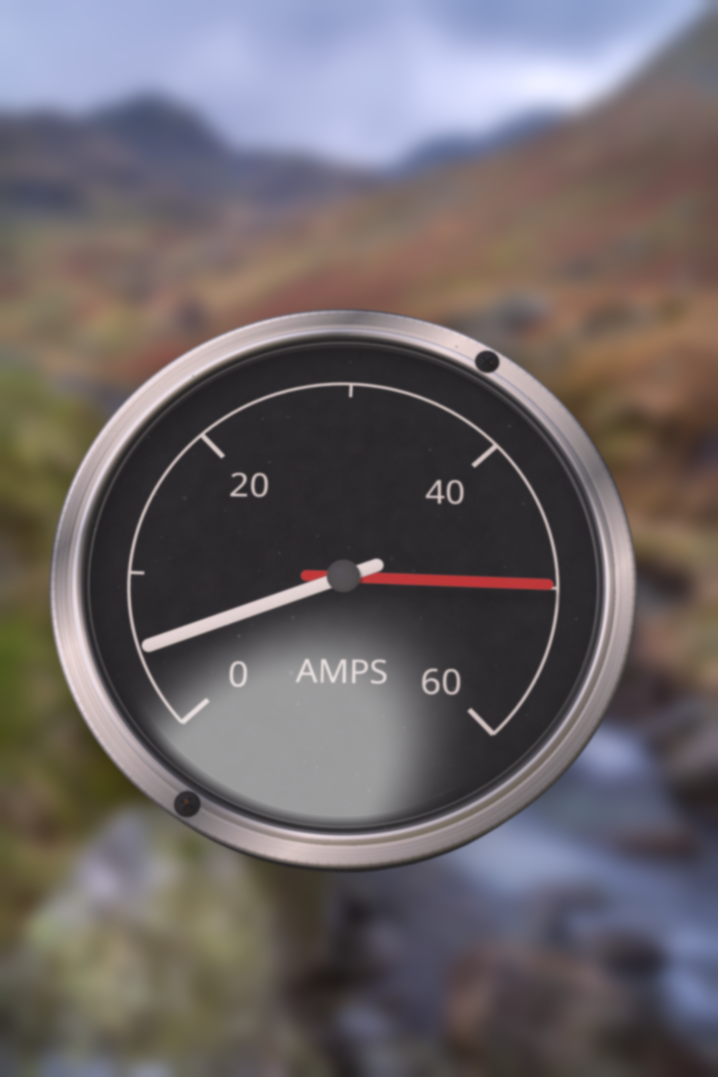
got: 5 A
